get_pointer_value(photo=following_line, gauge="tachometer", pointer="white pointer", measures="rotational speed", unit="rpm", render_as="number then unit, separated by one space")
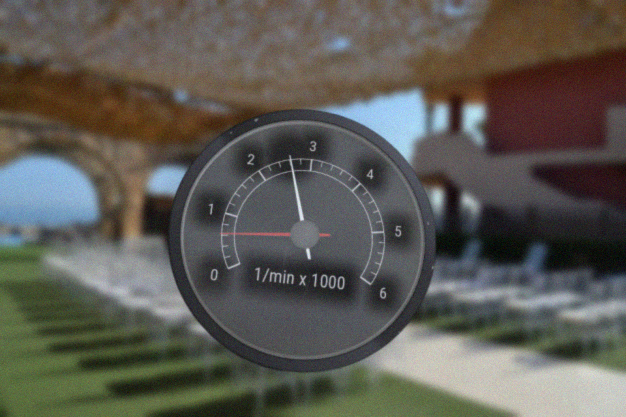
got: 2600 rpm
